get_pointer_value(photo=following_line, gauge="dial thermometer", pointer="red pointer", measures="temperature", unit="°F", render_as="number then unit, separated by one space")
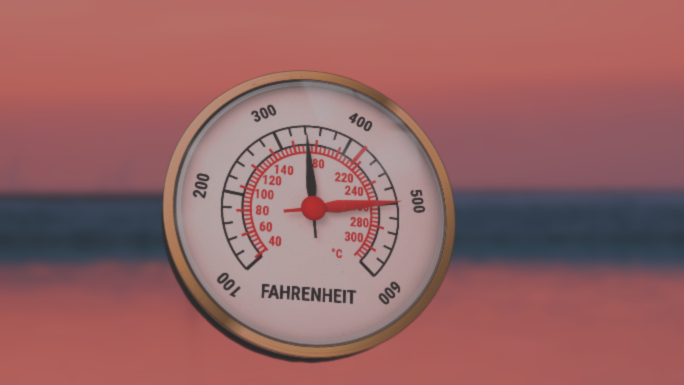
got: 500 °F
